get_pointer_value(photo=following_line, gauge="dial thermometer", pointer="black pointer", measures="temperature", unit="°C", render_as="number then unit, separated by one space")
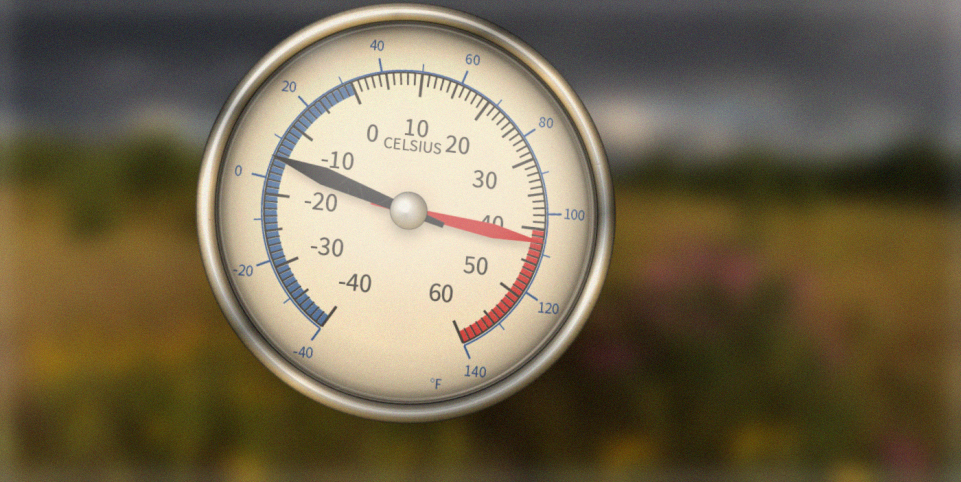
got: -15 °C
